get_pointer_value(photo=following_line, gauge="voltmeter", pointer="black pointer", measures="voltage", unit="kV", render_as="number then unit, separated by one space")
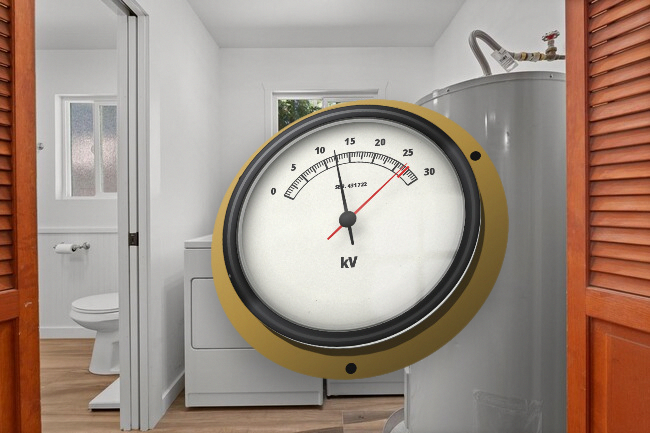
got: 12.5 kV
